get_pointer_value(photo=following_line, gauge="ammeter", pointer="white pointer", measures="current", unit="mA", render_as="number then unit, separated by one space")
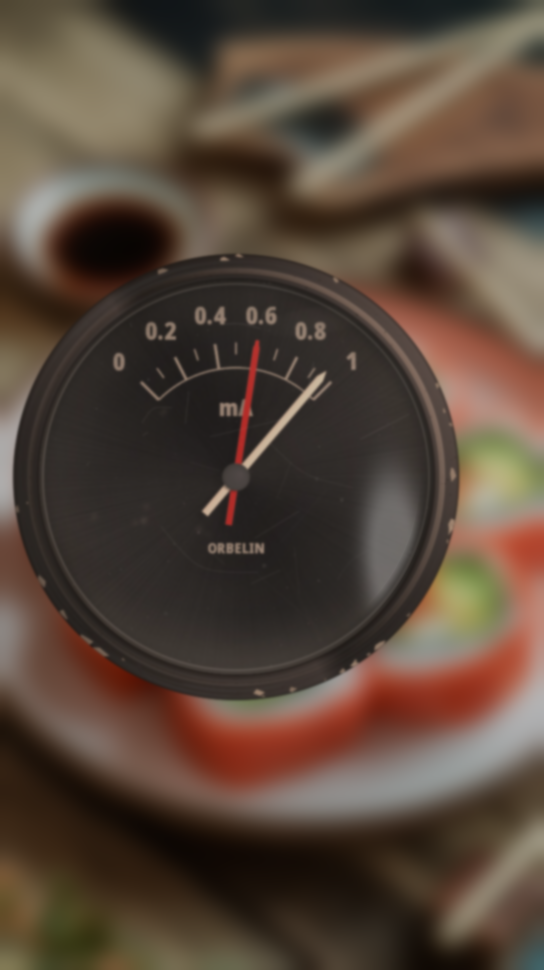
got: 0.95 mA
